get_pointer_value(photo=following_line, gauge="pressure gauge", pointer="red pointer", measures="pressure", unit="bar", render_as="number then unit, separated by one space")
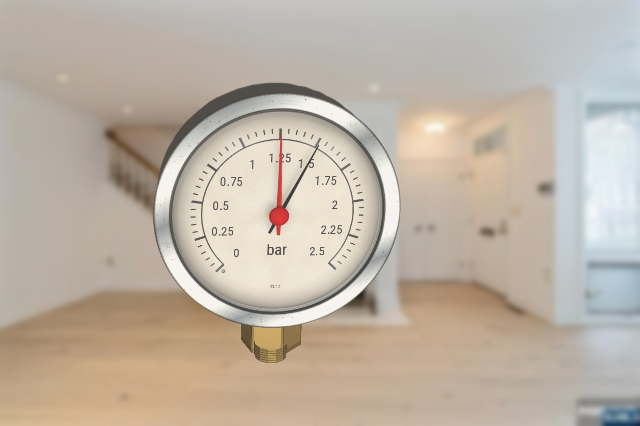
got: 1.25 bar
